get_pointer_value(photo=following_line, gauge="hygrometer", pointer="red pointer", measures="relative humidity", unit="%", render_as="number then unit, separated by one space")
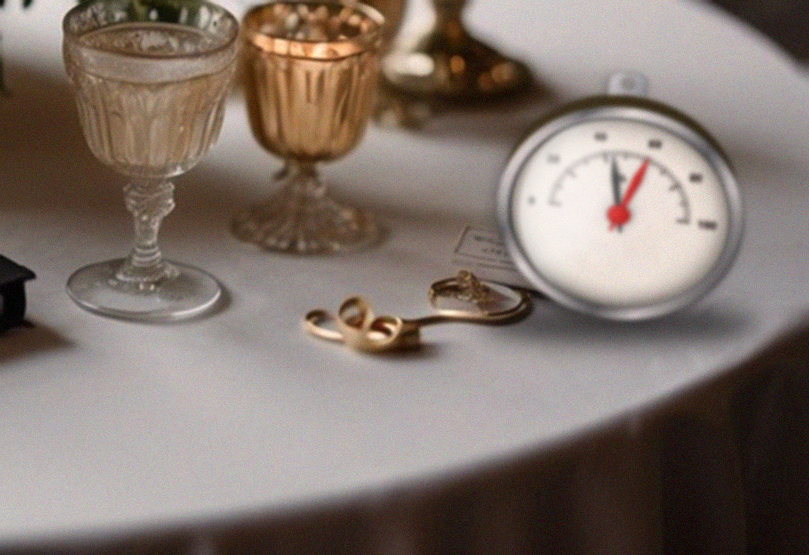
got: 60 %
